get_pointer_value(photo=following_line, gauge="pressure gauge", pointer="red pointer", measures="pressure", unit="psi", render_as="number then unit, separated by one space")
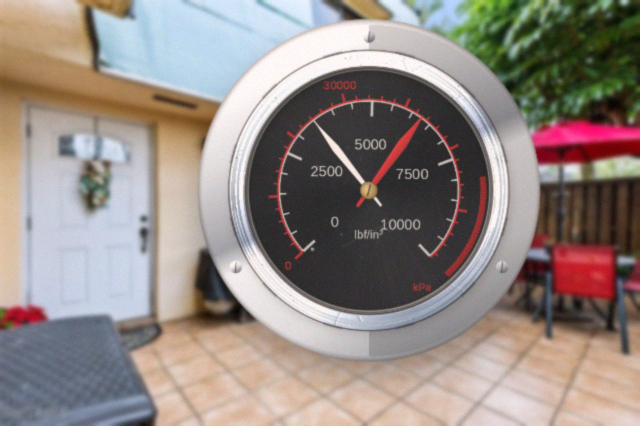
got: 6250 psi
